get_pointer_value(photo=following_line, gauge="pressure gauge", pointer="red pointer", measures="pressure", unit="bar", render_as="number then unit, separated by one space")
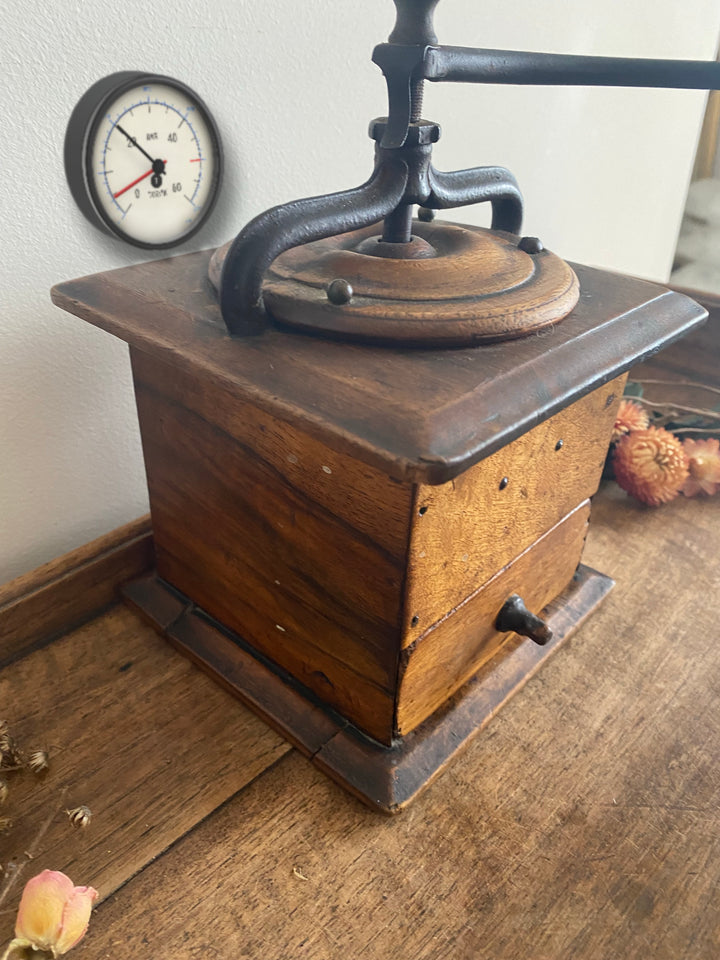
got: 5 bar
